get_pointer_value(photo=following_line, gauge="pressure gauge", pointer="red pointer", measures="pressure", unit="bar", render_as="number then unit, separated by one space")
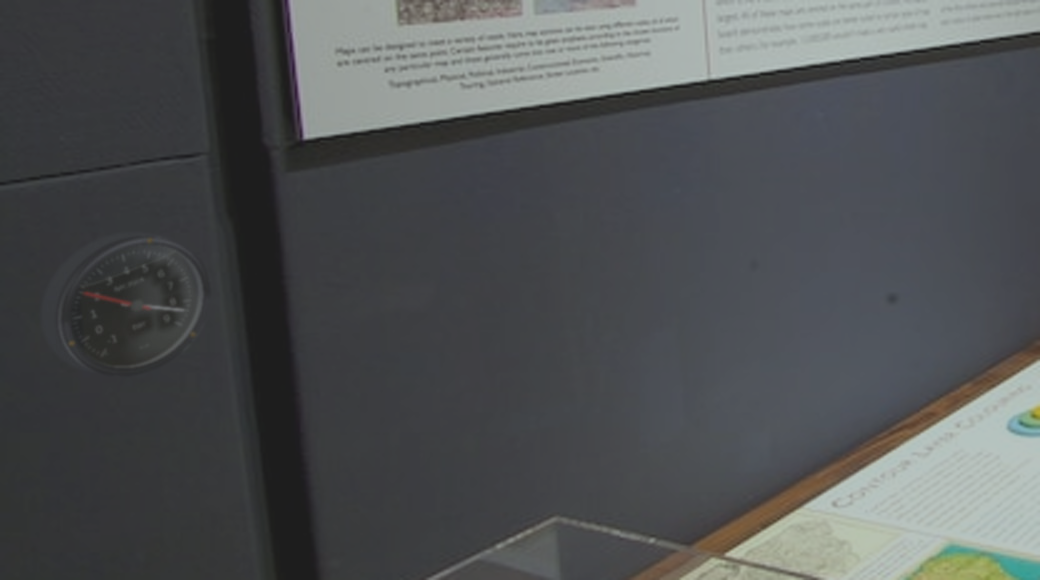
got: 2 bar
